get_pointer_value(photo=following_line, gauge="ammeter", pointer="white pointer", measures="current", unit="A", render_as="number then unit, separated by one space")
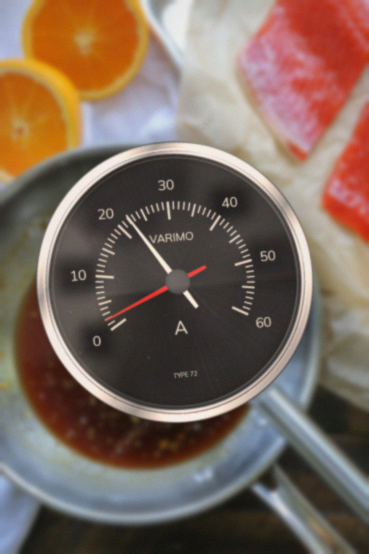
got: 22 A
